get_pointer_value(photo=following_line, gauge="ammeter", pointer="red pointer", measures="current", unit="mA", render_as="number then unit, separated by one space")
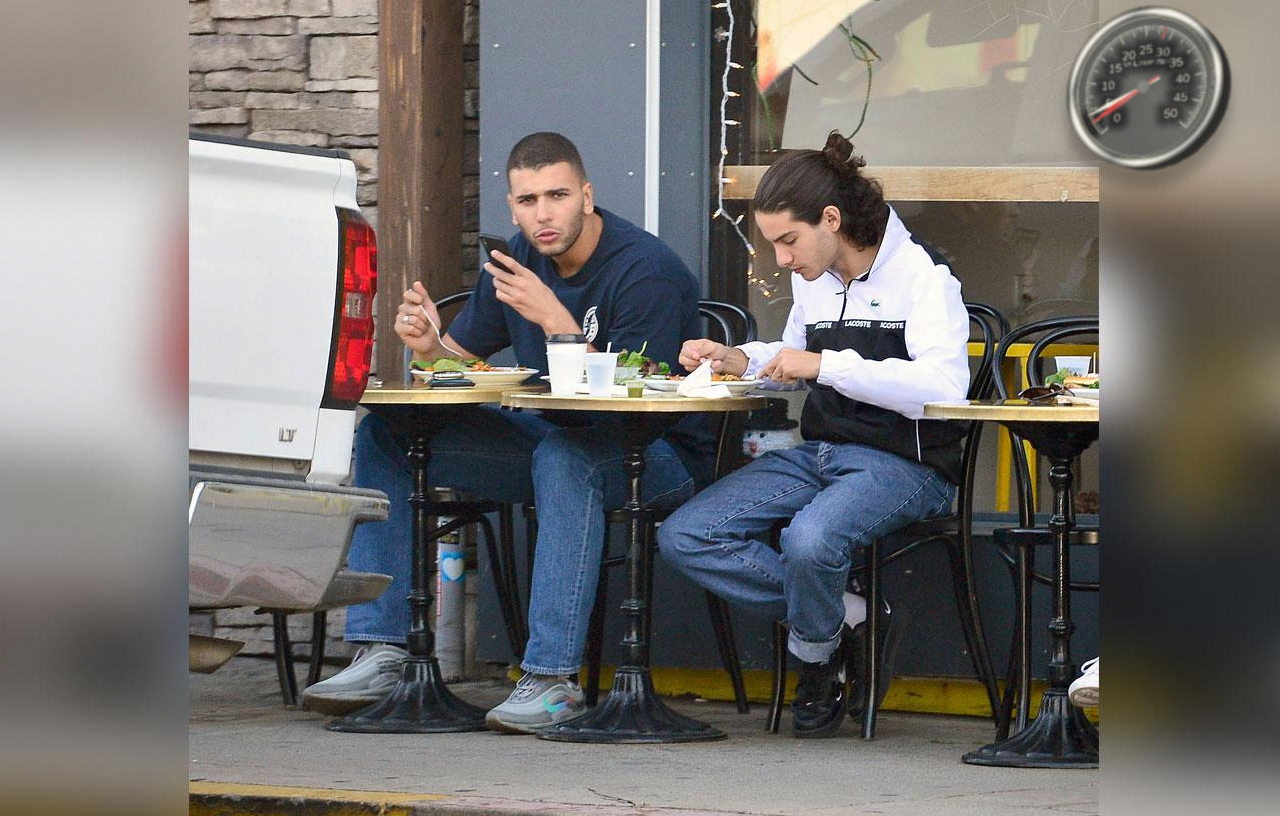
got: 2.5 mA
